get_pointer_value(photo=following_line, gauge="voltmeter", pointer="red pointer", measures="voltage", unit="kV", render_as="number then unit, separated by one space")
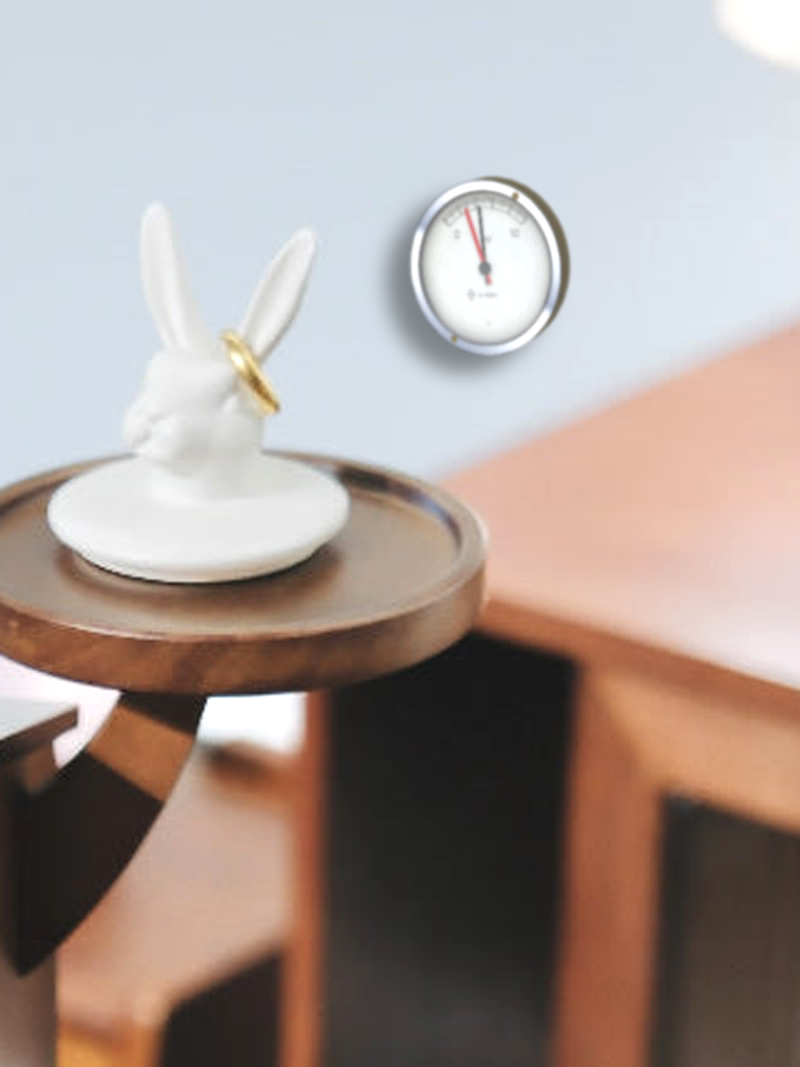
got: 3 kV
